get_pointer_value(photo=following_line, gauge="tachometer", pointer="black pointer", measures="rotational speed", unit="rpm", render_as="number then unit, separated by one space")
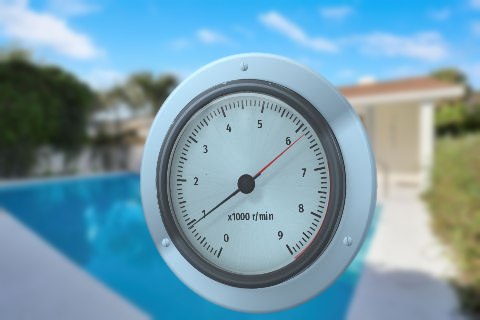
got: 900 rpm
